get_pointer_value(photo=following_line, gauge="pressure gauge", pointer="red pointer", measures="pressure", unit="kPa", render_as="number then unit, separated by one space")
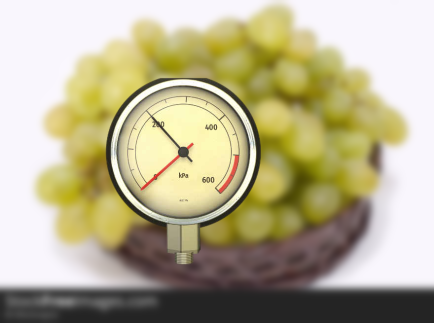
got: 0 kPa
